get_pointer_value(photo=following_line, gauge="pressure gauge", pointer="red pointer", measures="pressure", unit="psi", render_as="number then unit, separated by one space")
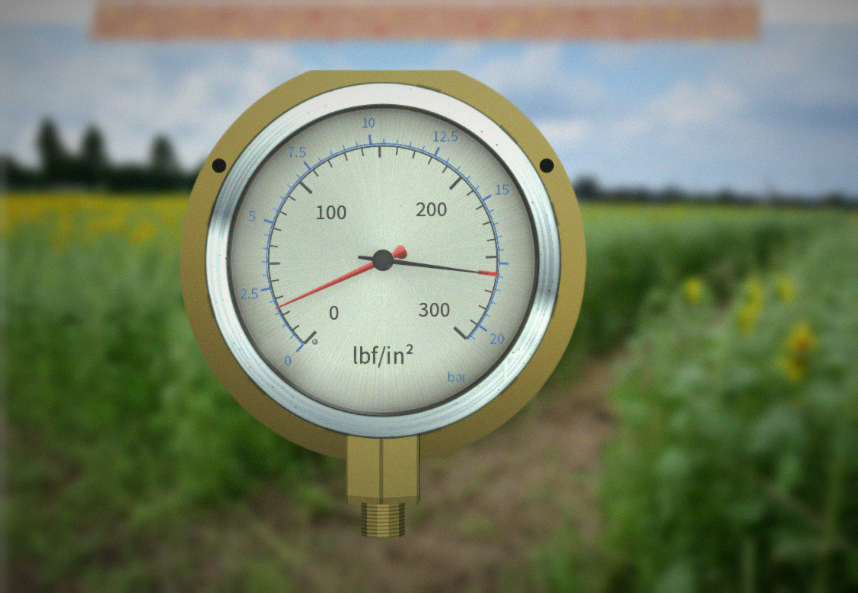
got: 25 psi
